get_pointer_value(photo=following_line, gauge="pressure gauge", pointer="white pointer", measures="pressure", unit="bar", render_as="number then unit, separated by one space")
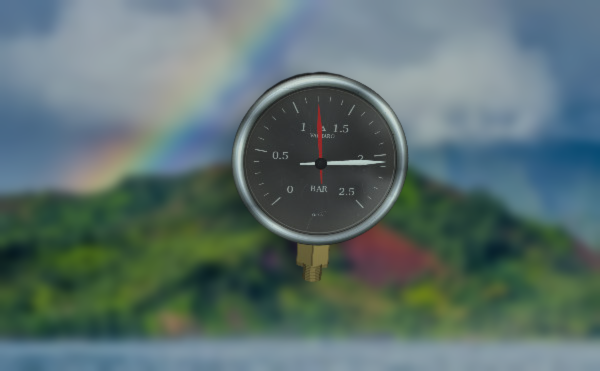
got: 2.05 bar
